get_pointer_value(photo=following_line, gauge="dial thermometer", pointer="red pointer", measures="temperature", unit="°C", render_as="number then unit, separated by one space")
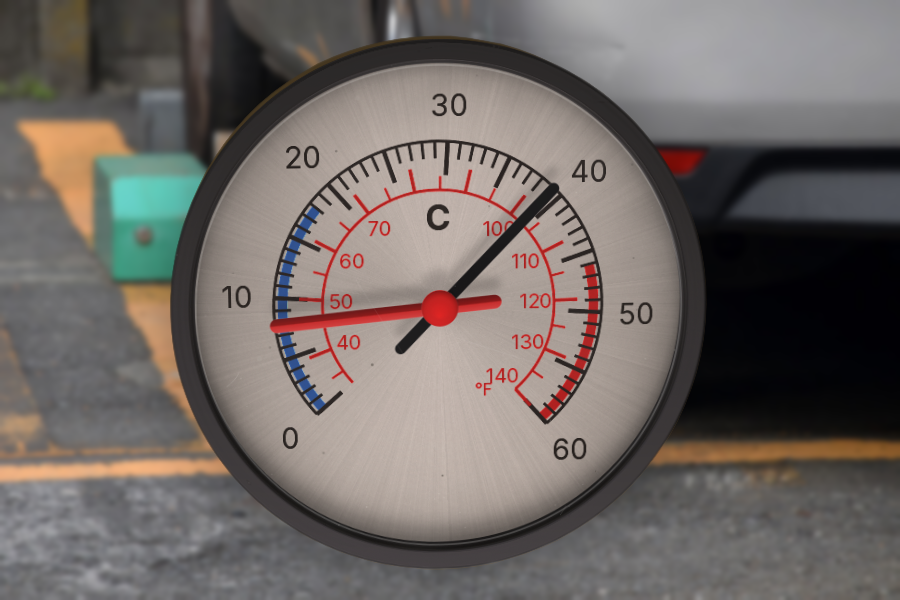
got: 8 °C
